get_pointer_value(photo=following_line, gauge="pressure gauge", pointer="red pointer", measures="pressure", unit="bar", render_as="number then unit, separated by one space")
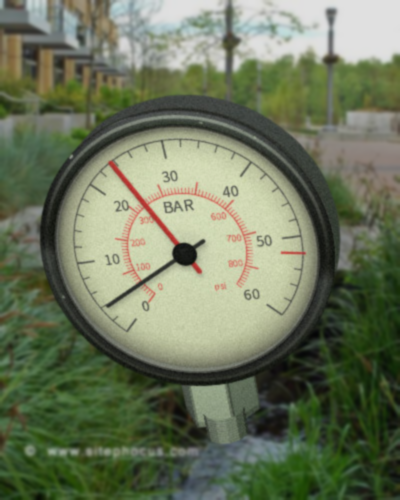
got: 24 bar
